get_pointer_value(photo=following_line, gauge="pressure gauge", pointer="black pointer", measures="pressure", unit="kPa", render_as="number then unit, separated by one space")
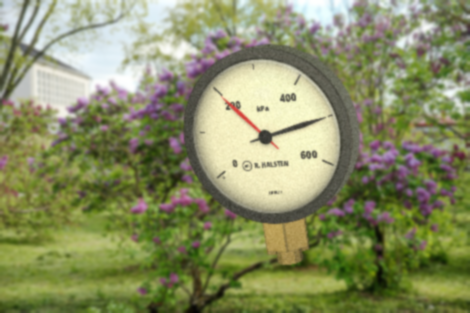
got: 500 kPa
